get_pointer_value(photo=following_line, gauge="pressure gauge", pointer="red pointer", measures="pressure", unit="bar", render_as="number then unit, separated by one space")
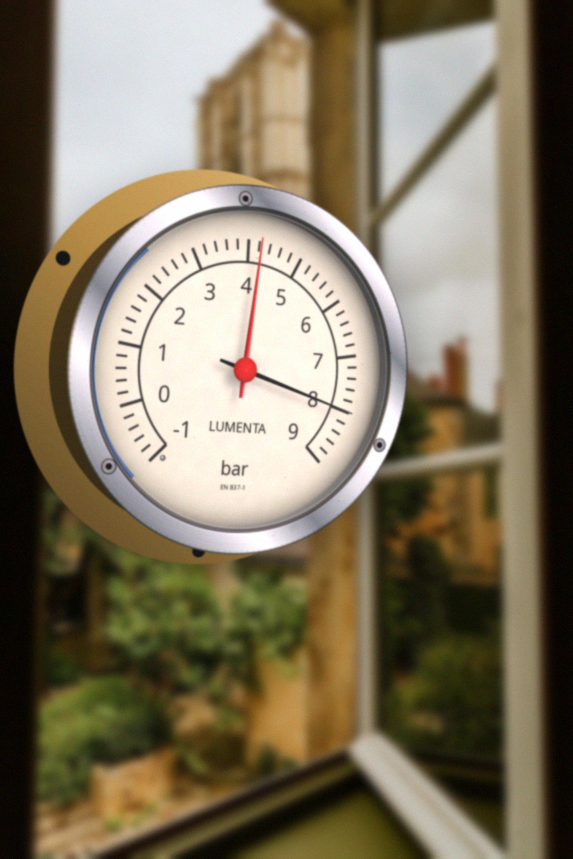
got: 4.2 bar
